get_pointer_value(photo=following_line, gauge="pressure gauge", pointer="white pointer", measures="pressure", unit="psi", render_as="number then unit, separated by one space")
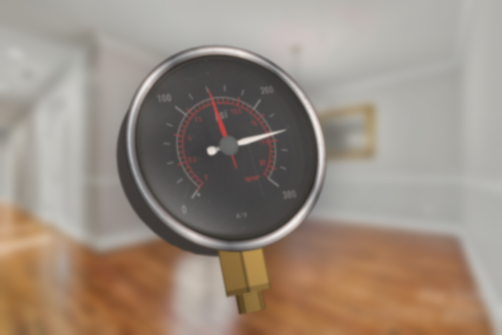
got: 240 psi
